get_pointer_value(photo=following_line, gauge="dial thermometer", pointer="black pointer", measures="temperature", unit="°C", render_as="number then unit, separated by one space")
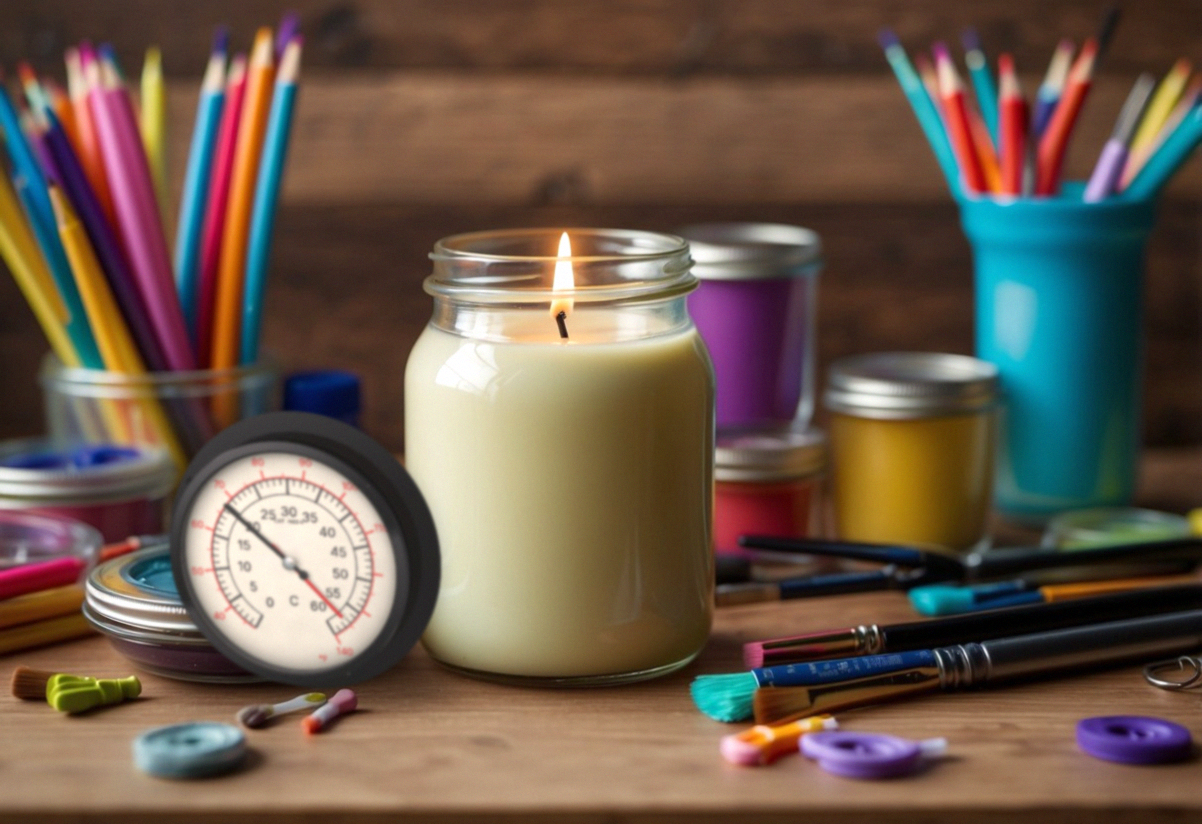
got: 20 °C
